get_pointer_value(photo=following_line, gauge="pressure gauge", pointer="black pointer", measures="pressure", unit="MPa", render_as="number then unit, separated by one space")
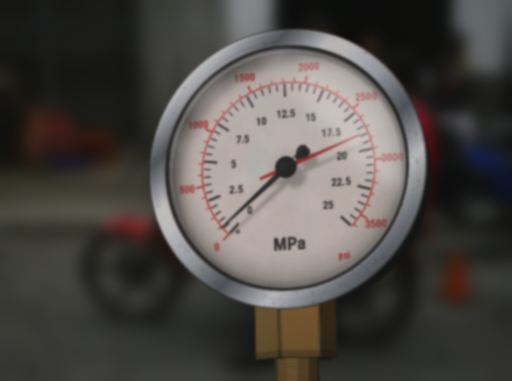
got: 0.5 MPa
